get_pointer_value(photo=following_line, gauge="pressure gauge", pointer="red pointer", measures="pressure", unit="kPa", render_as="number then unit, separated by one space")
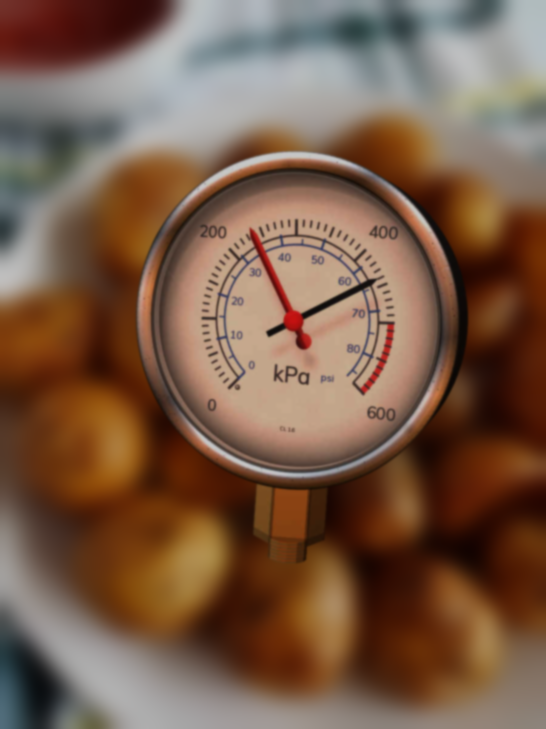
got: 240 kPa
